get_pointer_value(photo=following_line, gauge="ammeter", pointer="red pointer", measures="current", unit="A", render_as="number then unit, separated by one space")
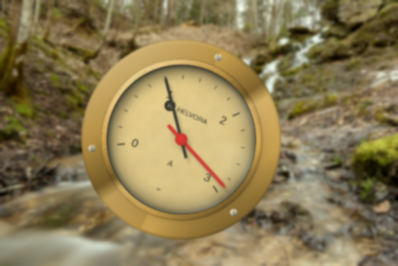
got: 2.9 A
